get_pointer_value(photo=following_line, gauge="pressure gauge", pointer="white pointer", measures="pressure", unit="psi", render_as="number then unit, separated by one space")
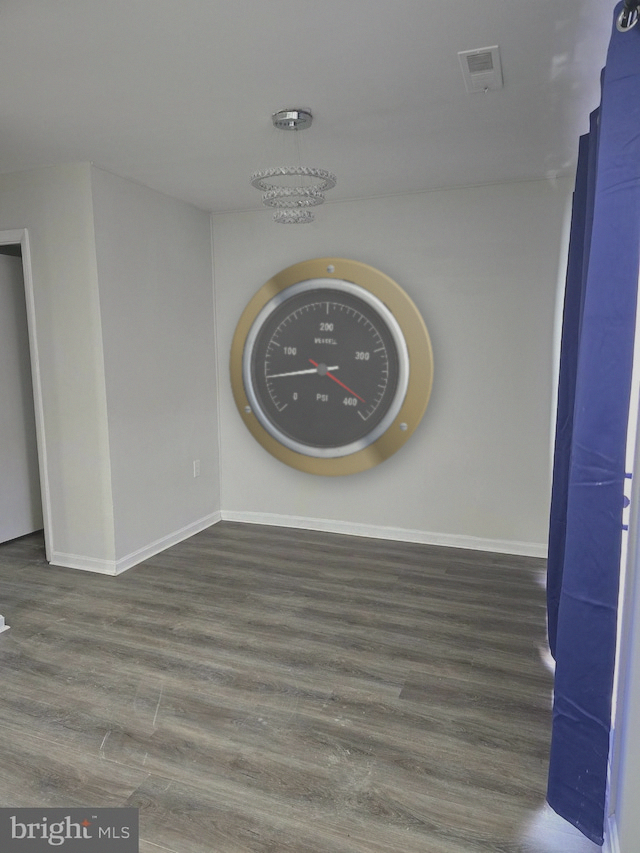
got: 50 psi
